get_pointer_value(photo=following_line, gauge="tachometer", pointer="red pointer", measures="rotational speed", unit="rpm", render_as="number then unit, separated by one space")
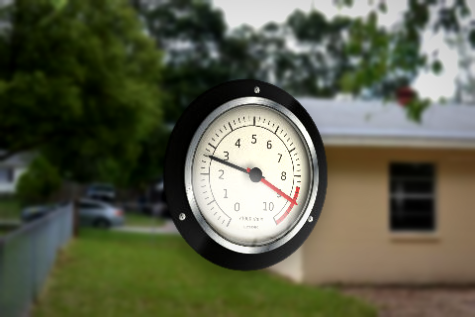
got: 9000 rpm
